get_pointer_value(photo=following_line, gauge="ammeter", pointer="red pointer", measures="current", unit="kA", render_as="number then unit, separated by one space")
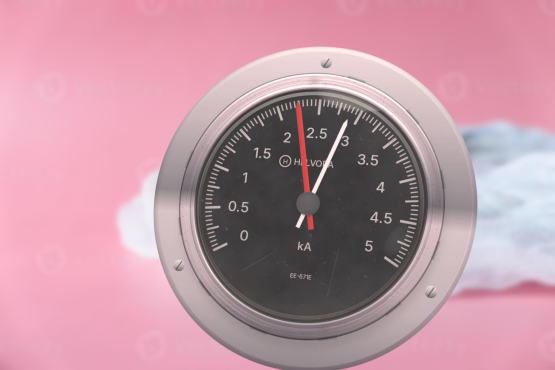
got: 2.25 kA
